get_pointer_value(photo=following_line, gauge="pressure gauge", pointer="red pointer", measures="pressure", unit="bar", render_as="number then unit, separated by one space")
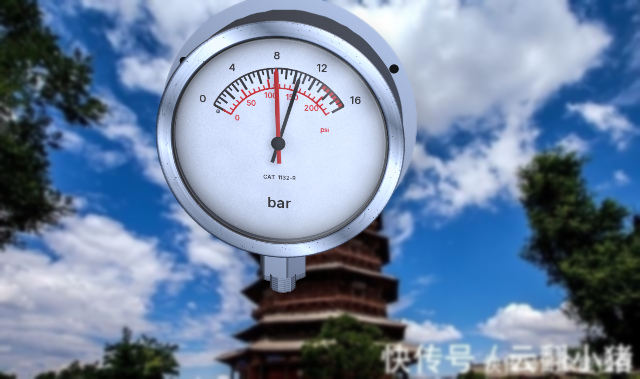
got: 8 bar
